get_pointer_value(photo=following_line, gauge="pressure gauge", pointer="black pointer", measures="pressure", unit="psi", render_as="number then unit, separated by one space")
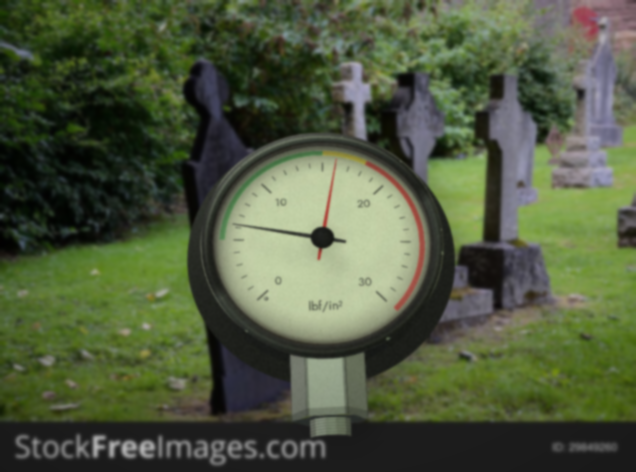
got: 6 psi
